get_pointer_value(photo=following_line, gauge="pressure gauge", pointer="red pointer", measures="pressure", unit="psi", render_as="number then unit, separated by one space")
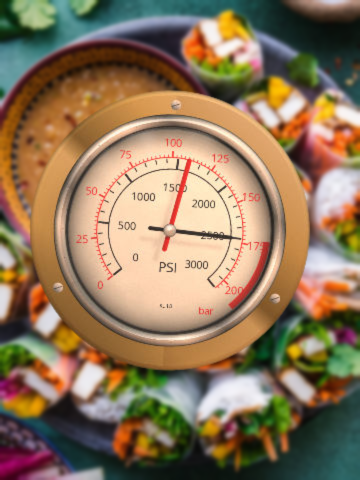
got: 1600 psi
